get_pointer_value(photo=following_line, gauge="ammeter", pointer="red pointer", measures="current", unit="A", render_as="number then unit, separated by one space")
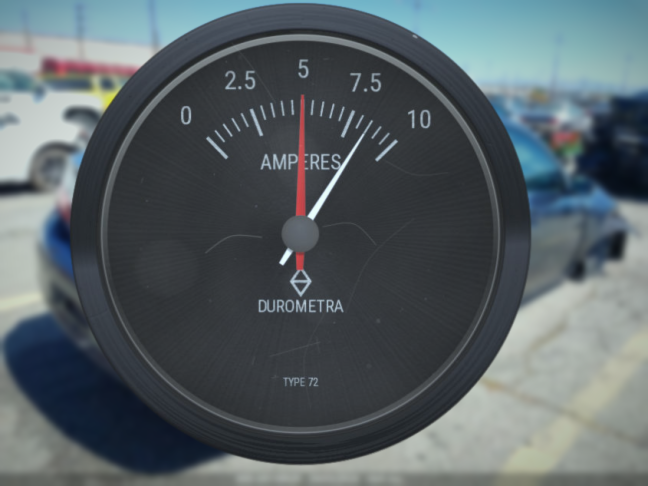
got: 5 A
